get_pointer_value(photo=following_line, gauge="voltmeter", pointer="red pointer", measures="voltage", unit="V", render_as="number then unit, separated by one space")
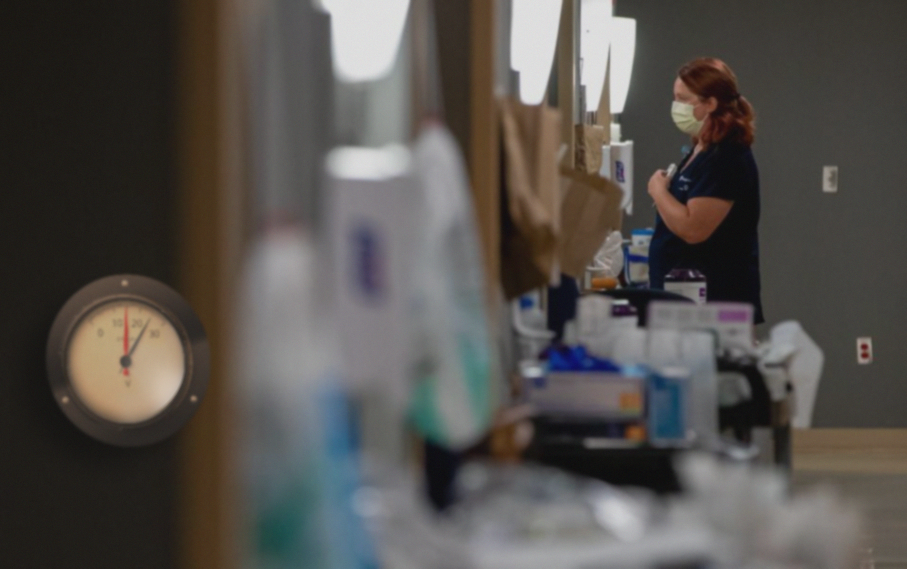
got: 15 V
